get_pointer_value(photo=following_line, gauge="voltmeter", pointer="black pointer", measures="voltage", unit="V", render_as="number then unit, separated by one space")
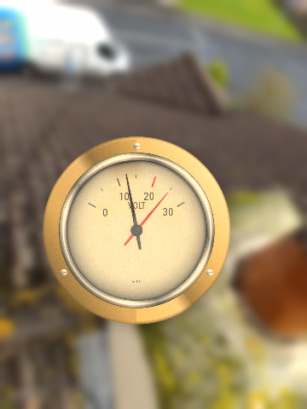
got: 12.5 V
